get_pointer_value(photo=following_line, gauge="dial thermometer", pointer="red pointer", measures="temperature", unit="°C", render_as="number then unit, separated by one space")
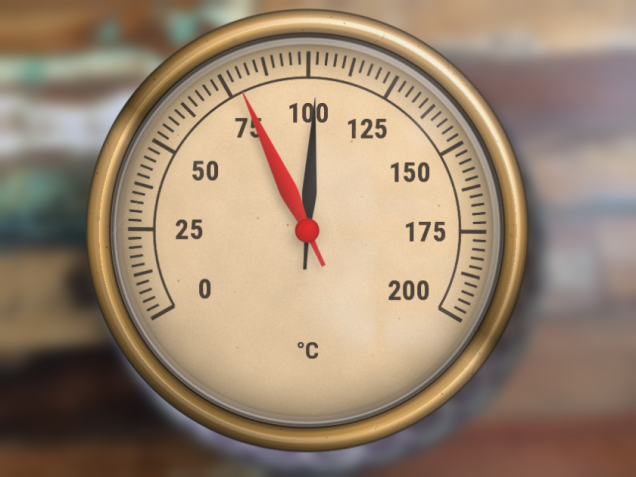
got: 78.75 °C
